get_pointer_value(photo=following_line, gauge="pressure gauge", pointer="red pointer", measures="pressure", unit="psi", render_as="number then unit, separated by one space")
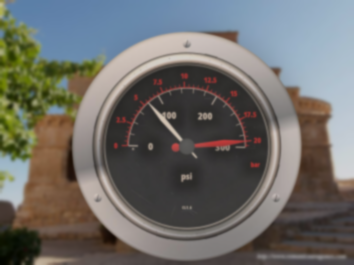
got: 290 psi
